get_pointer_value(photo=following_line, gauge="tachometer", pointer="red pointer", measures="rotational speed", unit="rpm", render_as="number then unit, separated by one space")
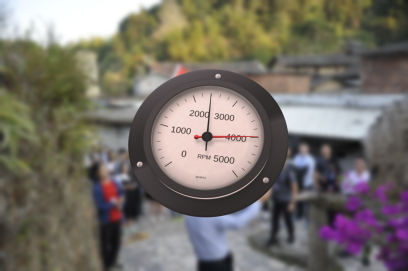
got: 4000 rpm
